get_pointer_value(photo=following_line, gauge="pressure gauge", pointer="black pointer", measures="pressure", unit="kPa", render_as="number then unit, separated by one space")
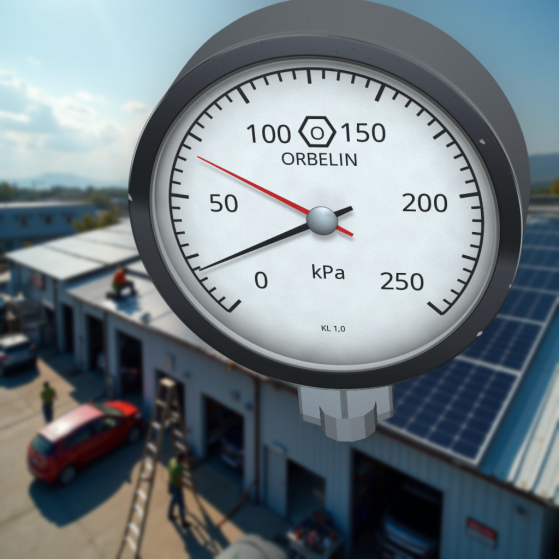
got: 20 kPa
